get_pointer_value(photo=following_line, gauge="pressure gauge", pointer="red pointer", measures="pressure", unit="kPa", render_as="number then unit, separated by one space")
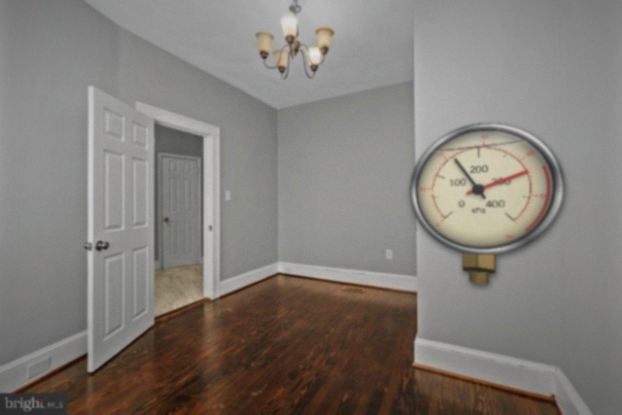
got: 300 kPa
